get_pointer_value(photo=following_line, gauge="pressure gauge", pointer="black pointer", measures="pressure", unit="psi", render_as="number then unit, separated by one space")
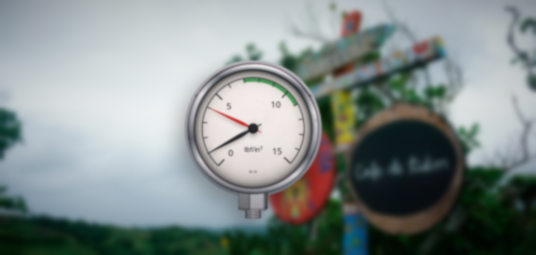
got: 1 psi
